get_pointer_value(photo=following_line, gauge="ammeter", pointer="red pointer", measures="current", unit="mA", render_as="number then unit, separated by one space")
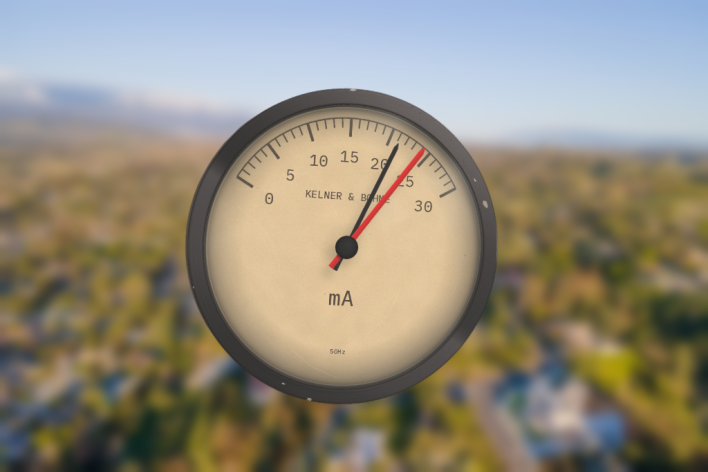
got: 24 mA
